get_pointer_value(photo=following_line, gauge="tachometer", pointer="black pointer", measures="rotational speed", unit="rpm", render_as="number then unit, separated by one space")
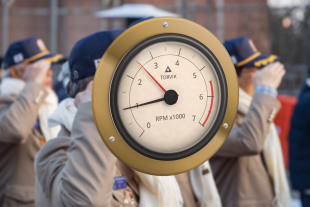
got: 1000 rpm
